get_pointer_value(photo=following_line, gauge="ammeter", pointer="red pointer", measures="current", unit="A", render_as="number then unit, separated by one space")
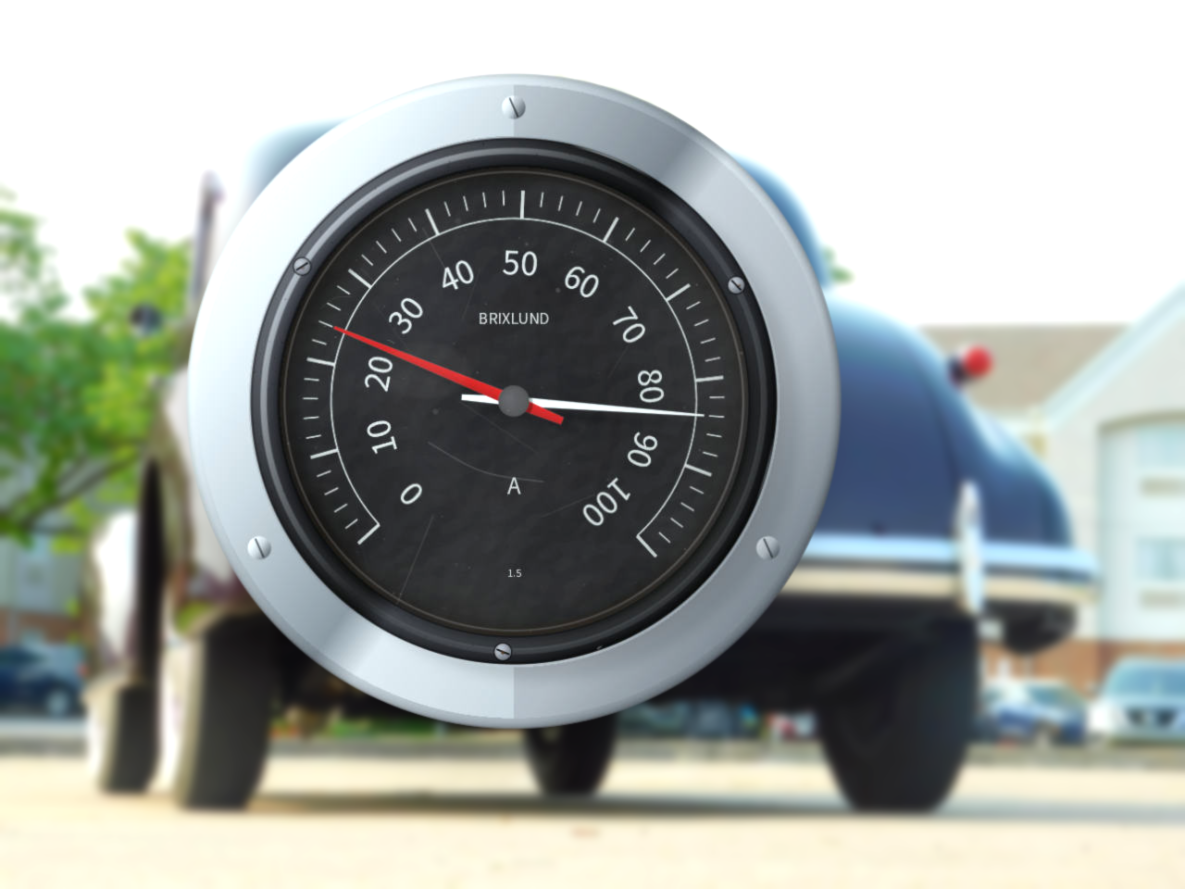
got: 24 A
